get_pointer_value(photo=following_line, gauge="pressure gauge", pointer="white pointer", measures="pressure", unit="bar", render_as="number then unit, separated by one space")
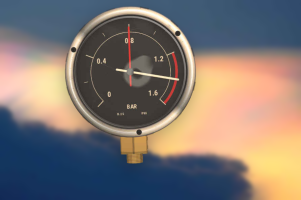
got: 1.4 bar
